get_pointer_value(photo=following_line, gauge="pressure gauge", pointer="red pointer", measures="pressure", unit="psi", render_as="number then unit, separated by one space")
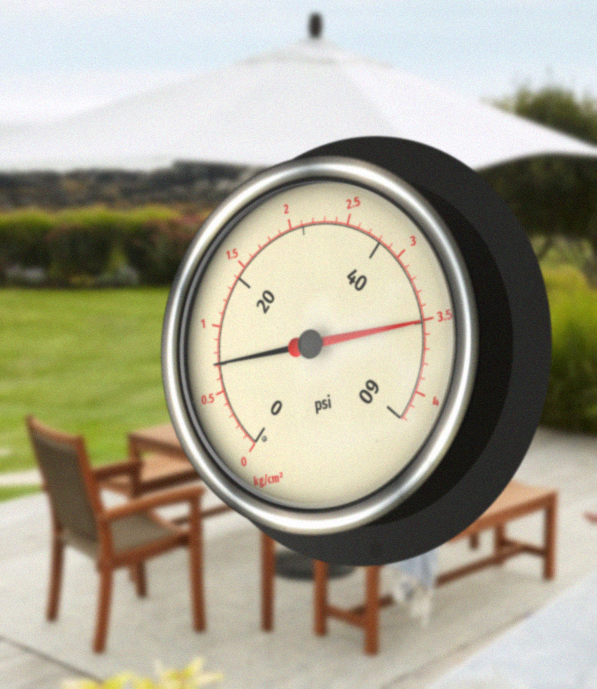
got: 50 psi
